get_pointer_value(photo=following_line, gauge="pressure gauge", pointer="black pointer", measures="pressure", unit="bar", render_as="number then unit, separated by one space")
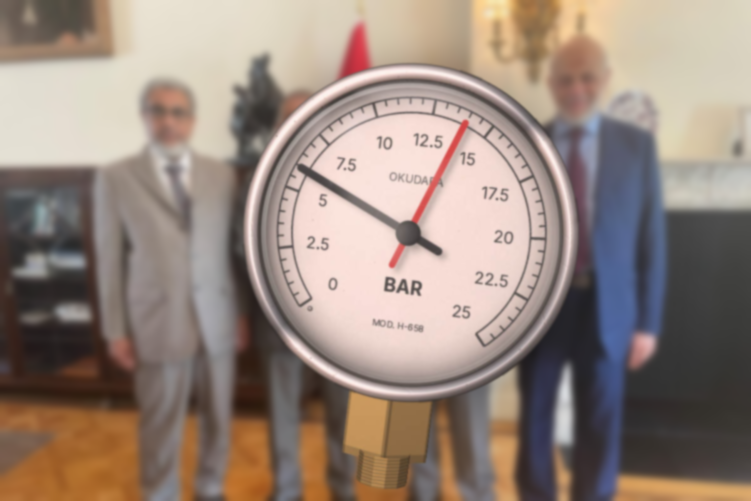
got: 6 bar
